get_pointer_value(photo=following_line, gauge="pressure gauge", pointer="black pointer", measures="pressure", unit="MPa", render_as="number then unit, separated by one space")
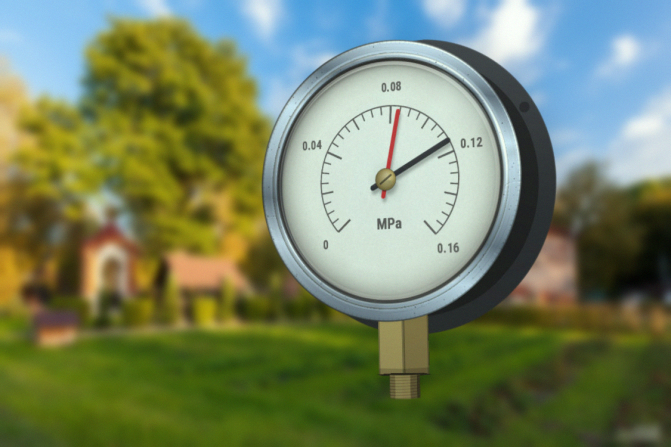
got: 0.115 MPa
